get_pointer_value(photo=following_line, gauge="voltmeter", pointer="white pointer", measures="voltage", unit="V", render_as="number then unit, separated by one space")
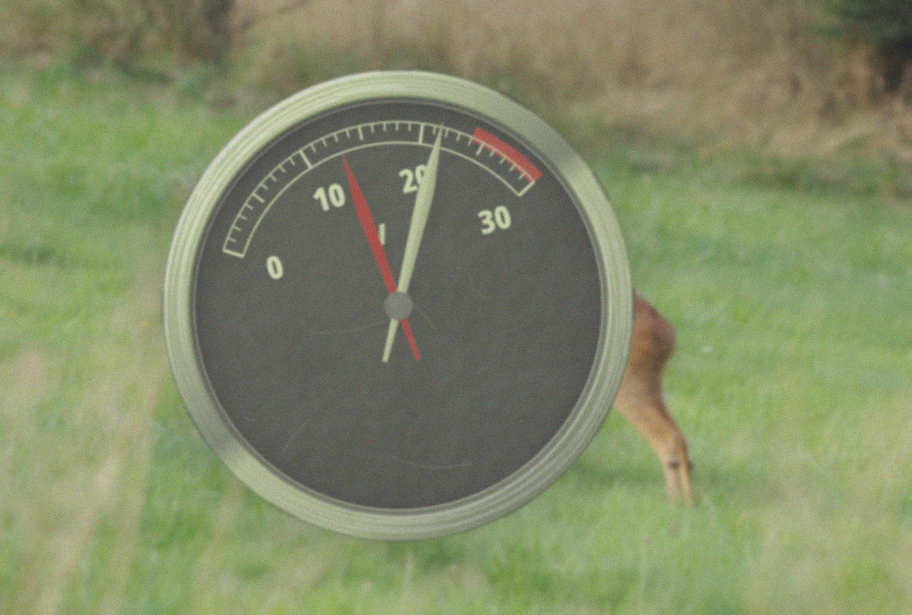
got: 21.5 V
